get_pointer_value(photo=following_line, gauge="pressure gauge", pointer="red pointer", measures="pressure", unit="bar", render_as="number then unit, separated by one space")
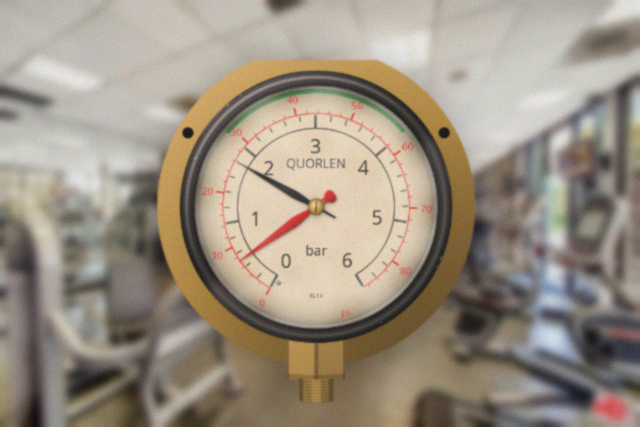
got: 0.5 bar
